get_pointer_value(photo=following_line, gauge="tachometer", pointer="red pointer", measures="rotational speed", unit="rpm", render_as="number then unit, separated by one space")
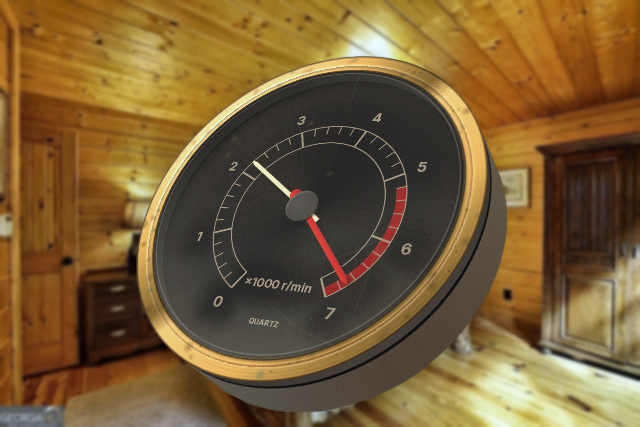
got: 6700 rpm
